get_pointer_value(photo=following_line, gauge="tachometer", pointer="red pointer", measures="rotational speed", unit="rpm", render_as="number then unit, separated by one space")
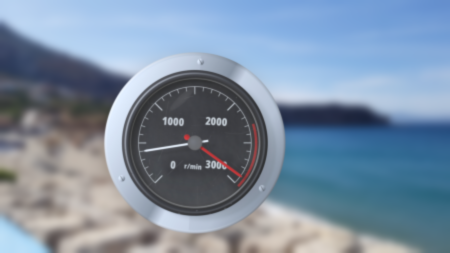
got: 2900 rpm
